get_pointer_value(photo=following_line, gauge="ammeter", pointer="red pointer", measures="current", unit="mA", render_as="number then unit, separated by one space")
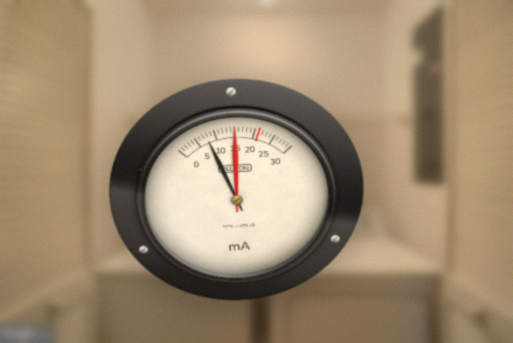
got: 15 mA
